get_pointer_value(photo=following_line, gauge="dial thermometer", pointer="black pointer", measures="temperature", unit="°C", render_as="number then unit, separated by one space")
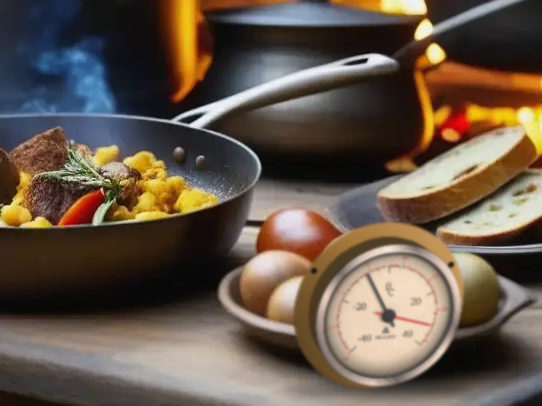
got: -8 °C
